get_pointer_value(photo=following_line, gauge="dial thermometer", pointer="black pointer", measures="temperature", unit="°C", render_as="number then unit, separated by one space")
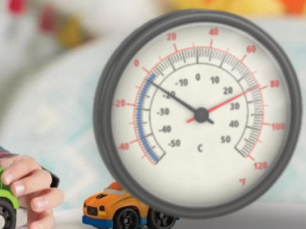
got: -20 °C
